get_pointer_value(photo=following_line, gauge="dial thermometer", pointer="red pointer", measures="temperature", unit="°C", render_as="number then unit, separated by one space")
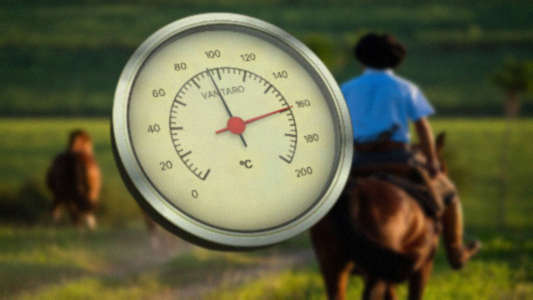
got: 160 °C
